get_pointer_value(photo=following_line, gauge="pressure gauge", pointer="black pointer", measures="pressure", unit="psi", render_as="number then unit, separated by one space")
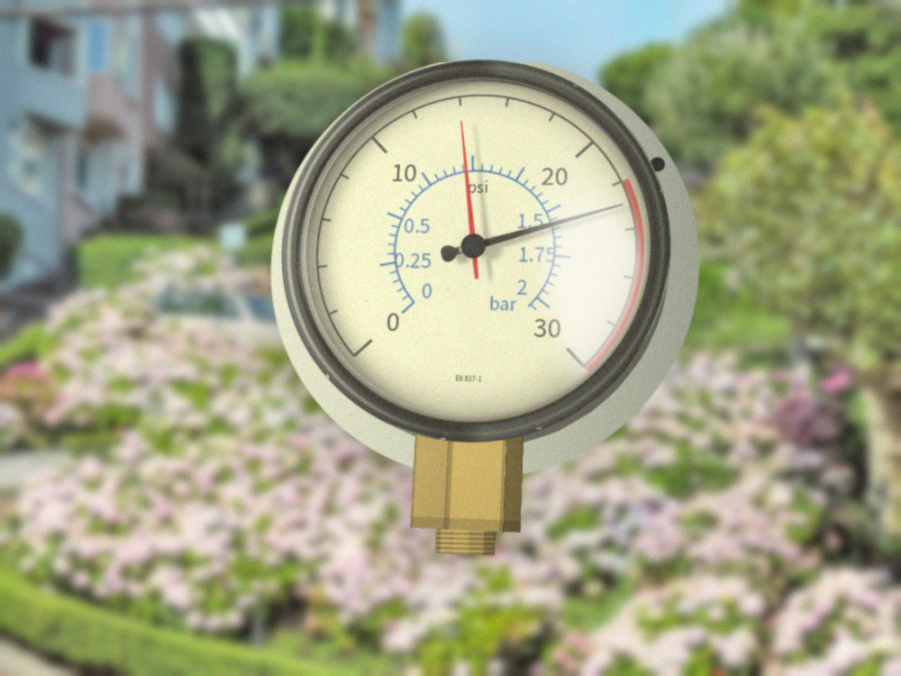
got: 23 psi
